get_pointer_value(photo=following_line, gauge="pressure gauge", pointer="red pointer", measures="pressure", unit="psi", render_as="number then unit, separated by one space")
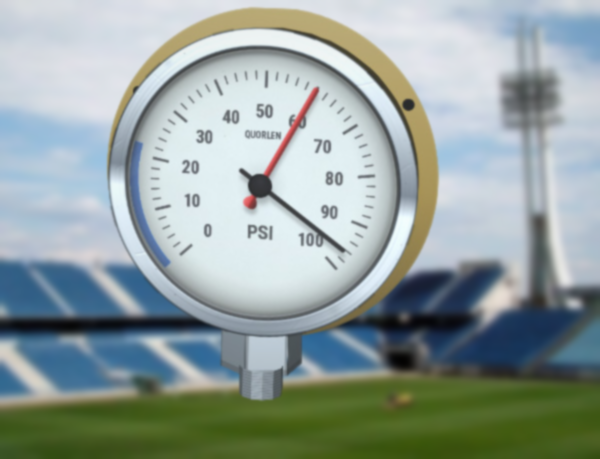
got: 60 psi
